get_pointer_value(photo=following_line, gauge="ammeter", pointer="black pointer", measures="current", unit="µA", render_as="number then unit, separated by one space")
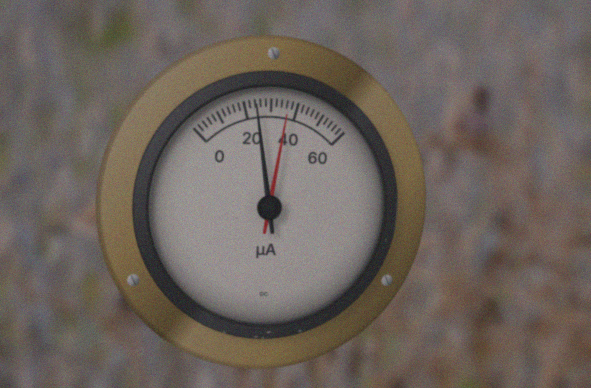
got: 24 µA
